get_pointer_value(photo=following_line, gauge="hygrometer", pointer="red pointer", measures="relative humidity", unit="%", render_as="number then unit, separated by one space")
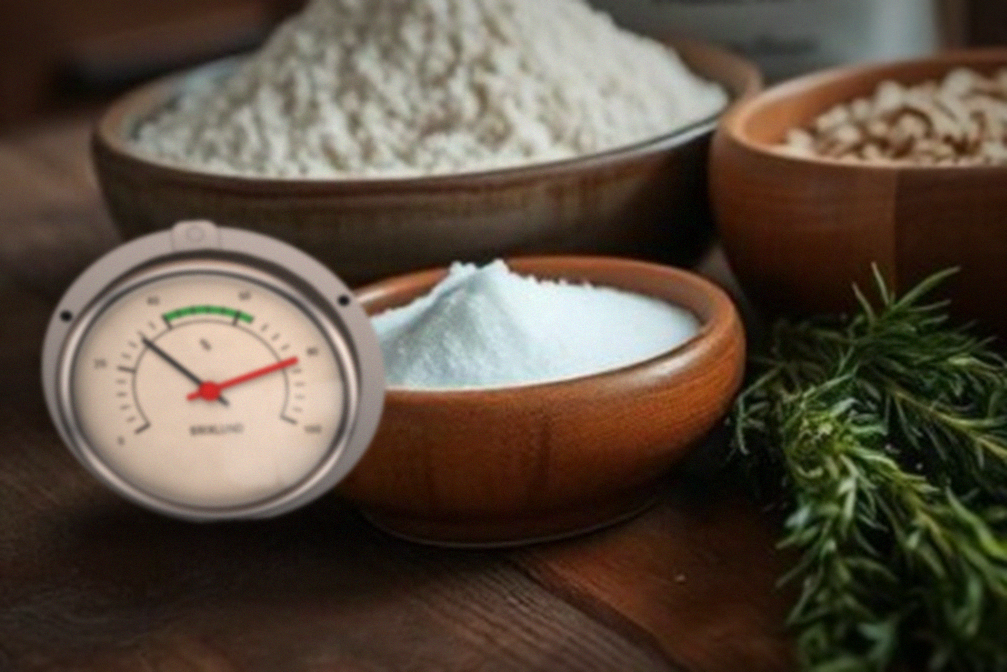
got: 80 %
